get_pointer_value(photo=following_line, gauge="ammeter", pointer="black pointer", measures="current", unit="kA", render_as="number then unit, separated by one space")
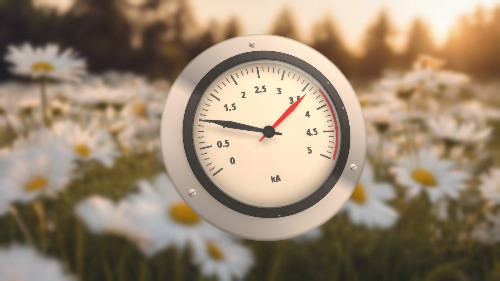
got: 1 kA
